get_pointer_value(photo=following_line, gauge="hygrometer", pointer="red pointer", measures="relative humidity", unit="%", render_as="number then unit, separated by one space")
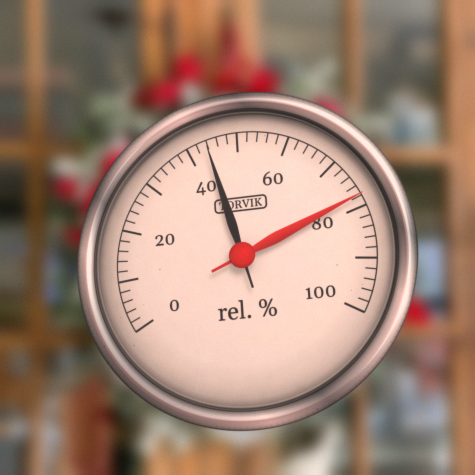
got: 78 %
